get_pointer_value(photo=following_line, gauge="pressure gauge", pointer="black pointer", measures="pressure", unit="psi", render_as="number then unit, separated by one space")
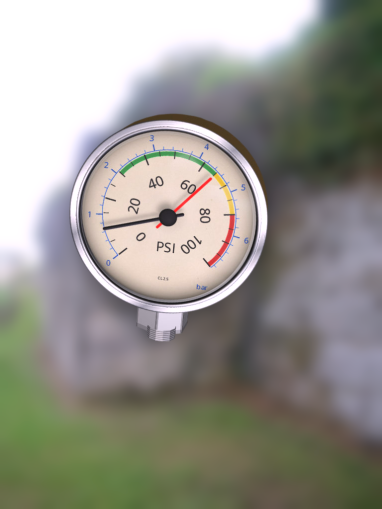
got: 10 psi
